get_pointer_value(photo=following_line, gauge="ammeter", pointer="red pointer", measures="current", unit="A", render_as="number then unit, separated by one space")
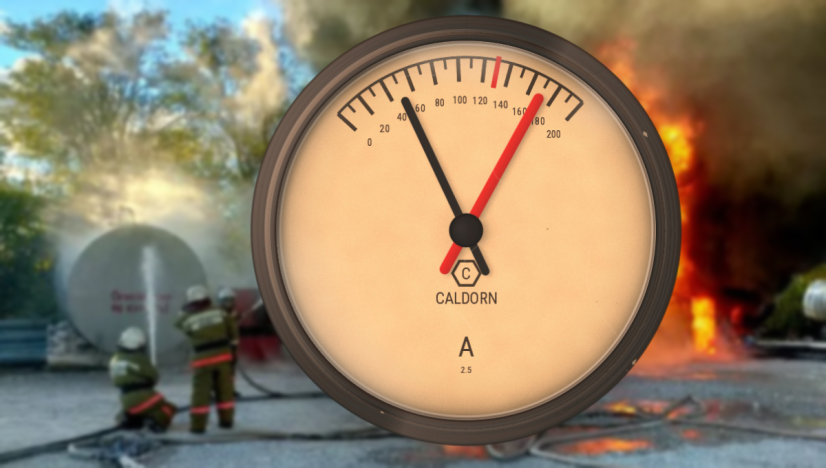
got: 170 A
